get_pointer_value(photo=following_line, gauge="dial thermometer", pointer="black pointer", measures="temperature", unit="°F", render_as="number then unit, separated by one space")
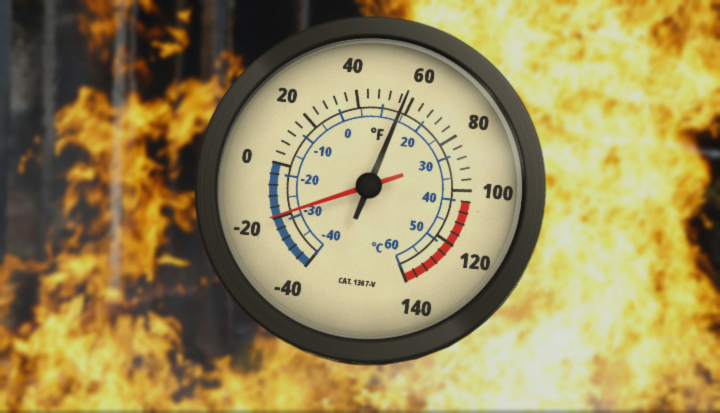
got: 58 °F
